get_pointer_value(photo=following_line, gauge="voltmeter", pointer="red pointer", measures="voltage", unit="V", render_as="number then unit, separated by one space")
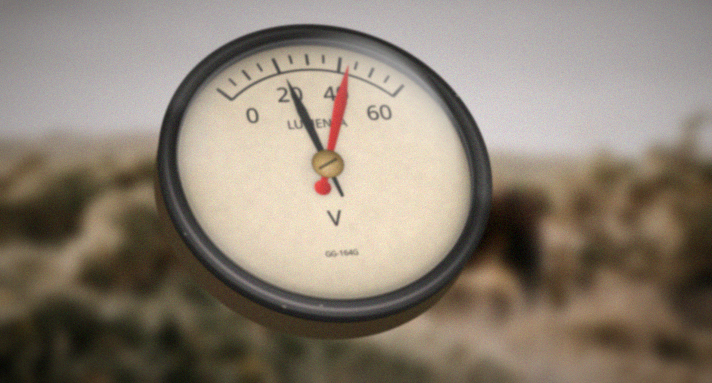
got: 42.5 V
